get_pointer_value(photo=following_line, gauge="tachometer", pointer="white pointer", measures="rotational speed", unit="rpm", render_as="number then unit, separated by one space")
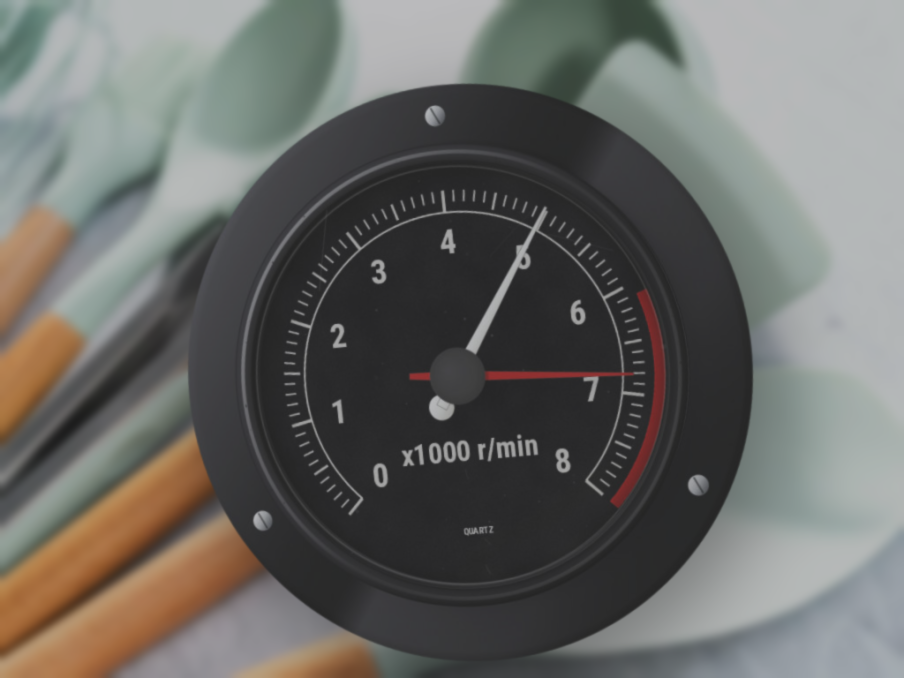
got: 5000 rpm
